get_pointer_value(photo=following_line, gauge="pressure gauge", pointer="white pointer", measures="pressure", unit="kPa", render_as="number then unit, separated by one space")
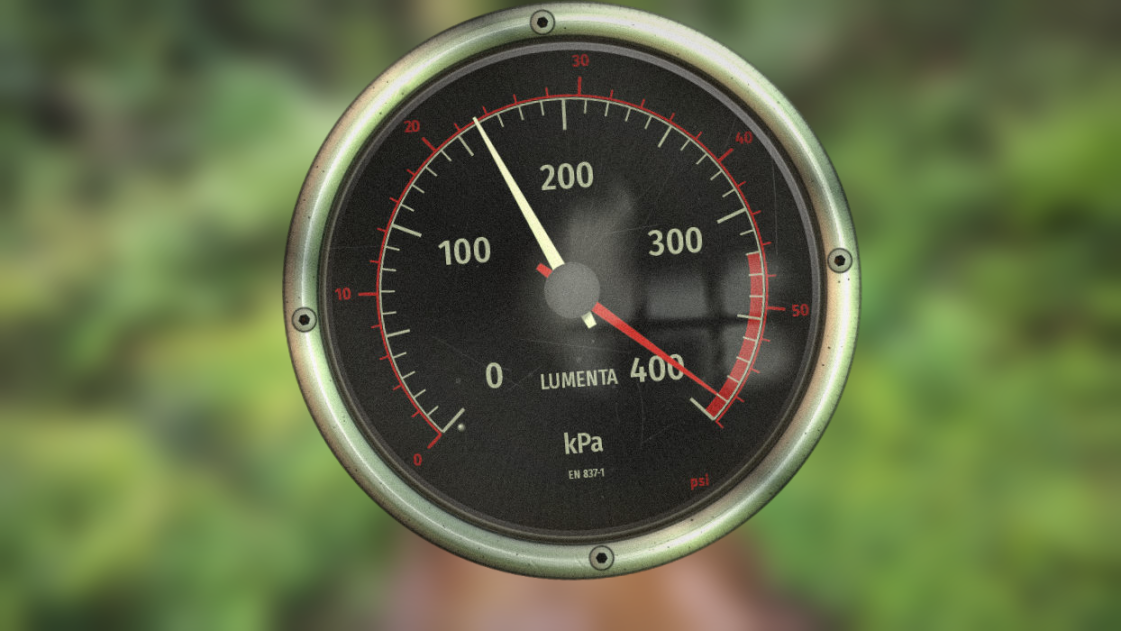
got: 160 kPa
